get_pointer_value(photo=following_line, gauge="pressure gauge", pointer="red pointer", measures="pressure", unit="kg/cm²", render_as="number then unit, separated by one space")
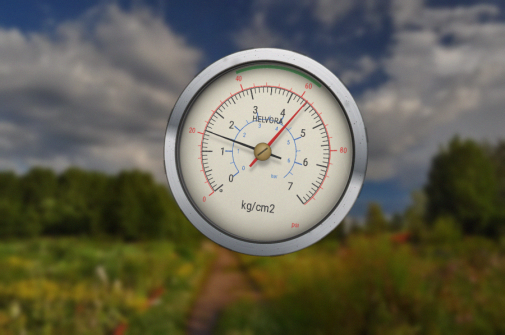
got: 4.4 kg/cm²
